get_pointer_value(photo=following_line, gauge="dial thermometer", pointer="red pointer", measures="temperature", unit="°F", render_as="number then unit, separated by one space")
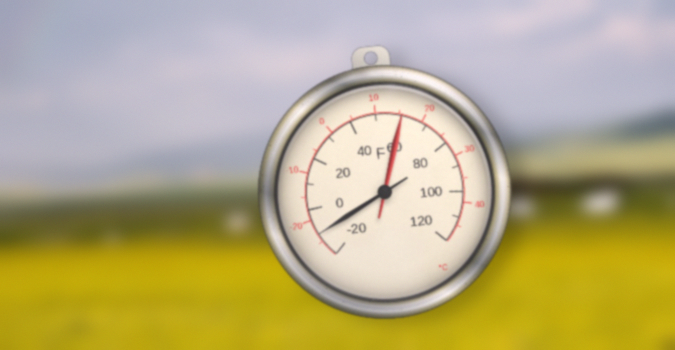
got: 60 °F
